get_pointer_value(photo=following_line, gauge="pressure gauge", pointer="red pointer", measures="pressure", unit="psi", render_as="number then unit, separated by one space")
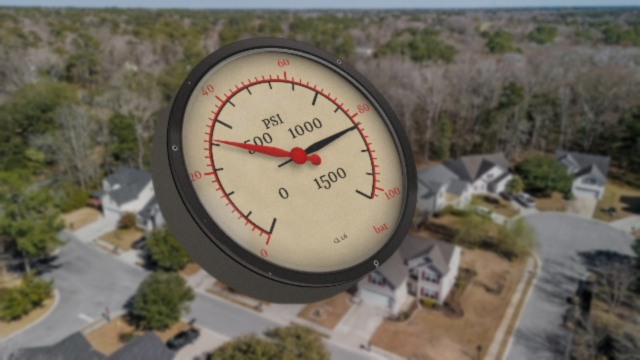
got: 400 psi
